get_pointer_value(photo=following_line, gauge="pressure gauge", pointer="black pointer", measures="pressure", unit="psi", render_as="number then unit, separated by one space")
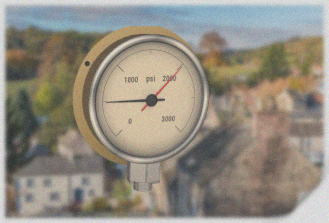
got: 500 psi
